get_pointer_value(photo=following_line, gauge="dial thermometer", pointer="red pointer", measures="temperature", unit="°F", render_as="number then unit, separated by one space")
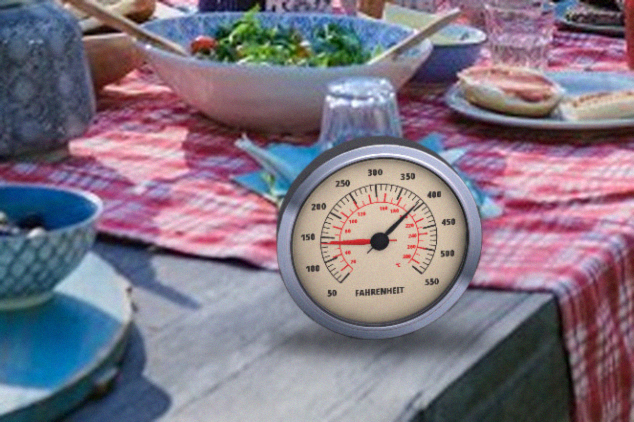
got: 140 °F
